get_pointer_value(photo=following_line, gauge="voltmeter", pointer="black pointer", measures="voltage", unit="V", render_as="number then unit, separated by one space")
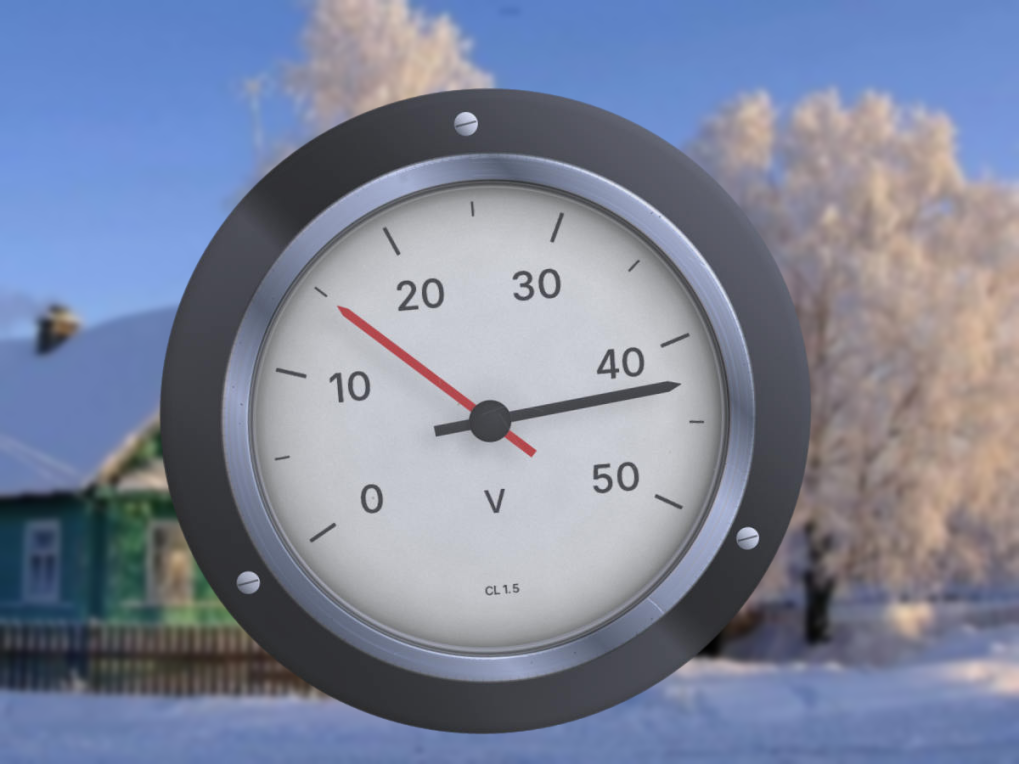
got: 42.5 V
